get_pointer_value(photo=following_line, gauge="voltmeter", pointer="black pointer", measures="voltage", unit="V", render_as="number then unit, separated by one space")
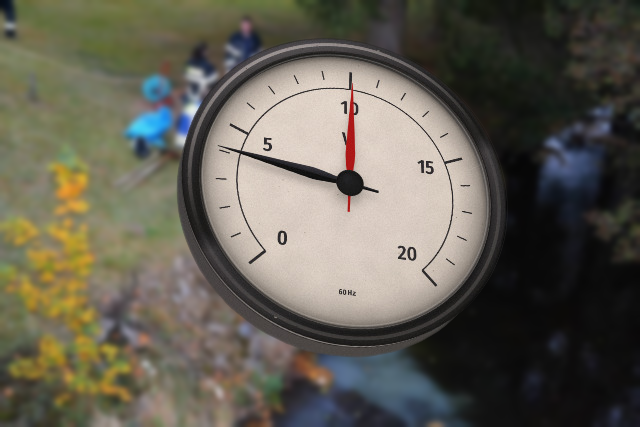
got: 4 V
